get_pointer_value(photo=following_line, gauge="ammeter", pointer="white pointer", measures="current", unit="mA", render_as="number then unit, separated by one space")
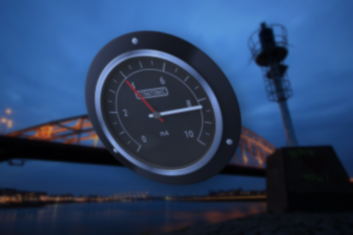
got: 8.25 mA
